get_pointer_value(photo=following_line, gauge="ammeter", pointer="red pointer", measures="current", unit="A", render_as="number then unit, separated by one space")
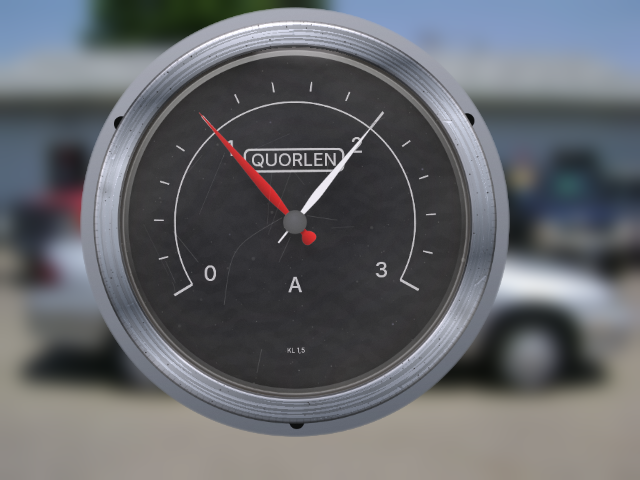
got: 1 A
